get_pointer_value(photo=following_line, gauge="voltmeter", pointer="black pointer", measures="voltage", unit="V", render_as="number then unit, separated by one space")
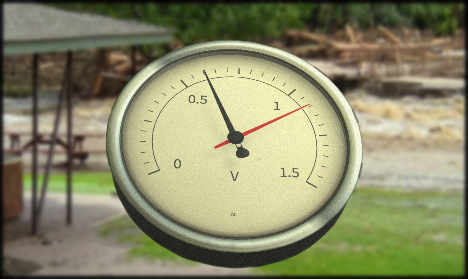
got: 0.6 V
